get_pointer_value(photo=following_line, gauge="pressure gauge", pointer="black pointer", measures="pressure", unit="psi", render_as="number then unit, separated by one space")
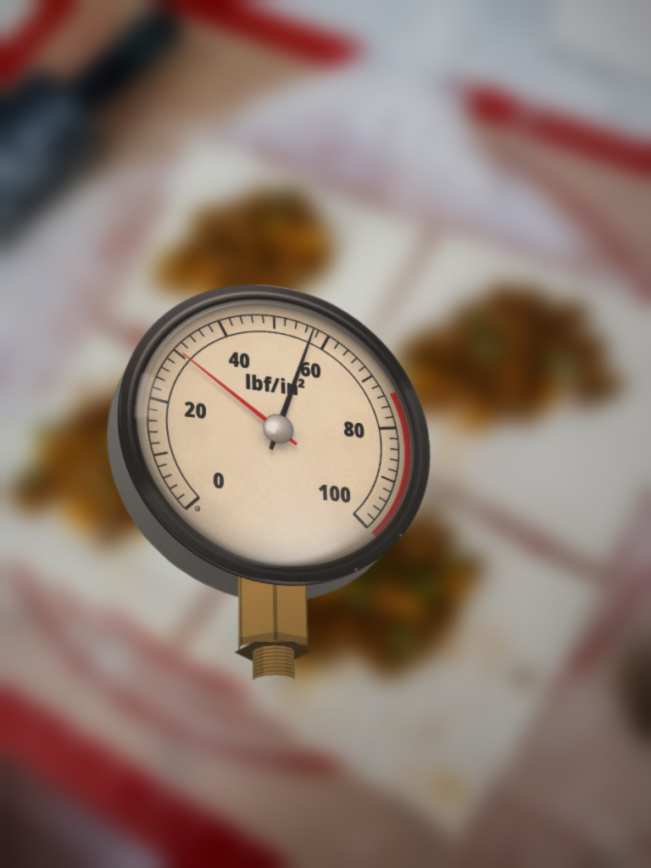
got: 57 psi
